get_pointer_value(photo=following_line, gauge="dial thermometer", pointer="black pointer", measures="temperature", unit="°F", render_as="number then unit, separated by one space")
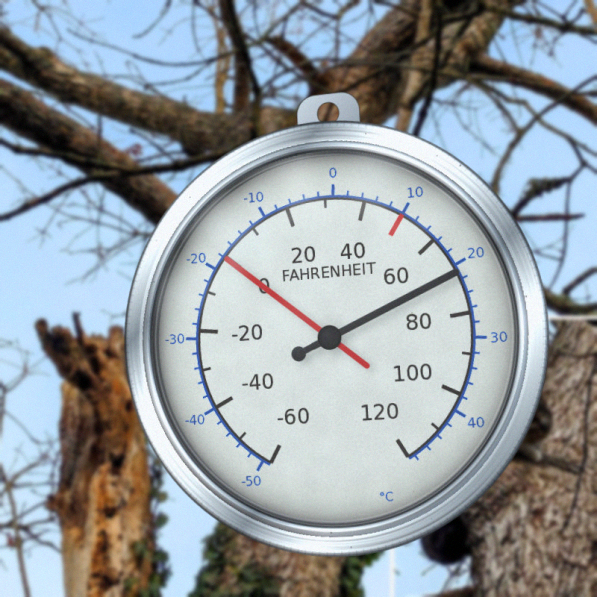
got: 70 °F
